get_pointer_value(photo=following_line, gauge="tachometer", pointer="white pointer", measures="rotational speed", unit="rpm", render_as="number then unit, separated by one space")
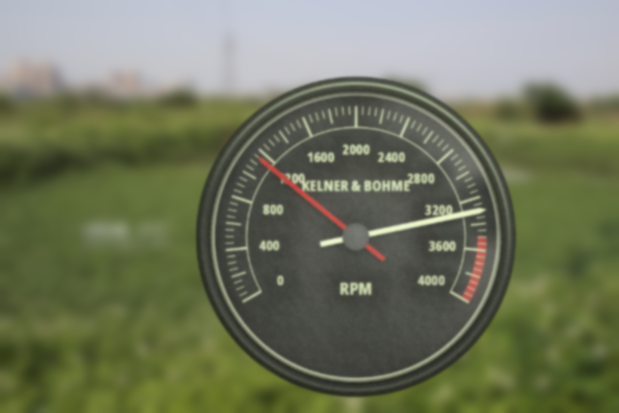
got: 3300 rpm
